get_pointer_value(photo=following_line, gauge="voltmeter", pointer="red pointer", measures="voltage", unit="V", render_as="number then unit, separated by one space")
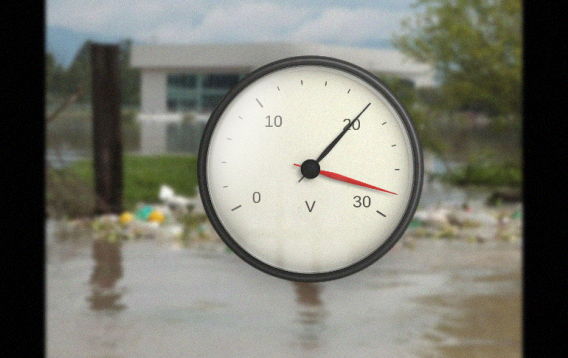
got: 28 V
